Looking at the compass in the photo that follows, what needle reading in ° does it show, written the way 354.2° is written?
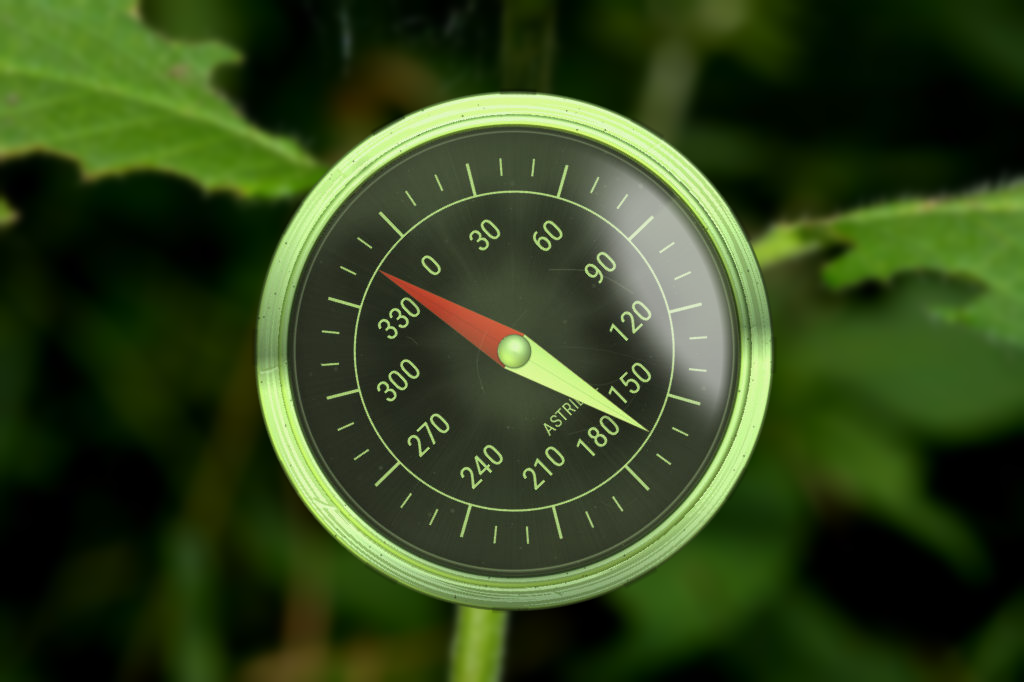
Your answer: 345°
